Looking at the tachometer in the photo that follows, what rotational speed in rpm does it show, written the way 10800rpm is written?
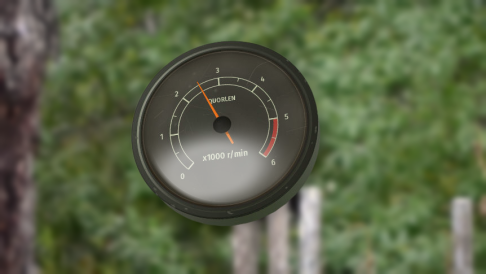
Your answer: 2500rpm
